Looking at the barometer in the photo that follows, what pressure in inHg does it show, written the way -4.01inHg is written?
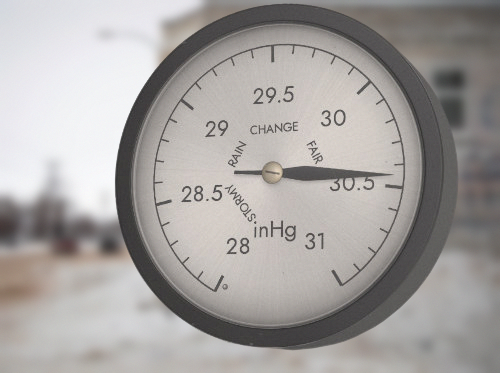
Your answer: 30.45inHg
